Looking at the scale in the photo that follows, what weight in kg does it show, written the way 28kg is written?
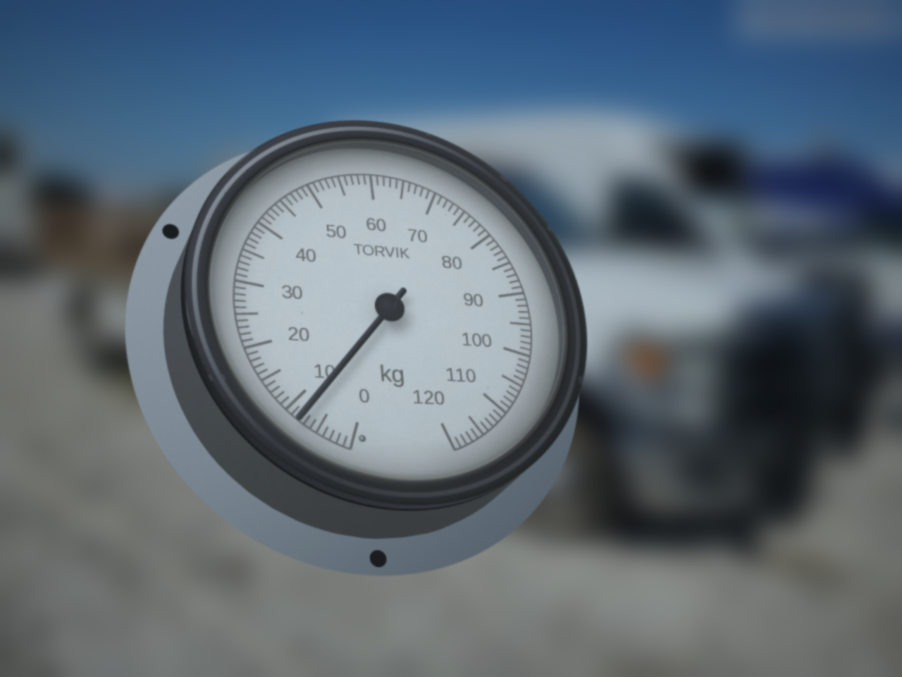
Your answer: 8kg
